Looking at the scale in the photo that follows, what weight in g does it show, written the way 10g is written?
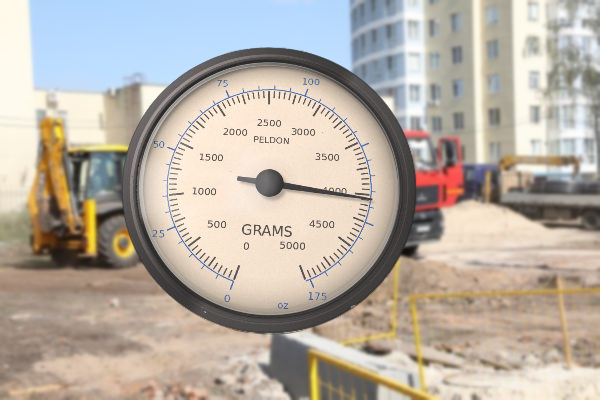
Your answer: 4050g
